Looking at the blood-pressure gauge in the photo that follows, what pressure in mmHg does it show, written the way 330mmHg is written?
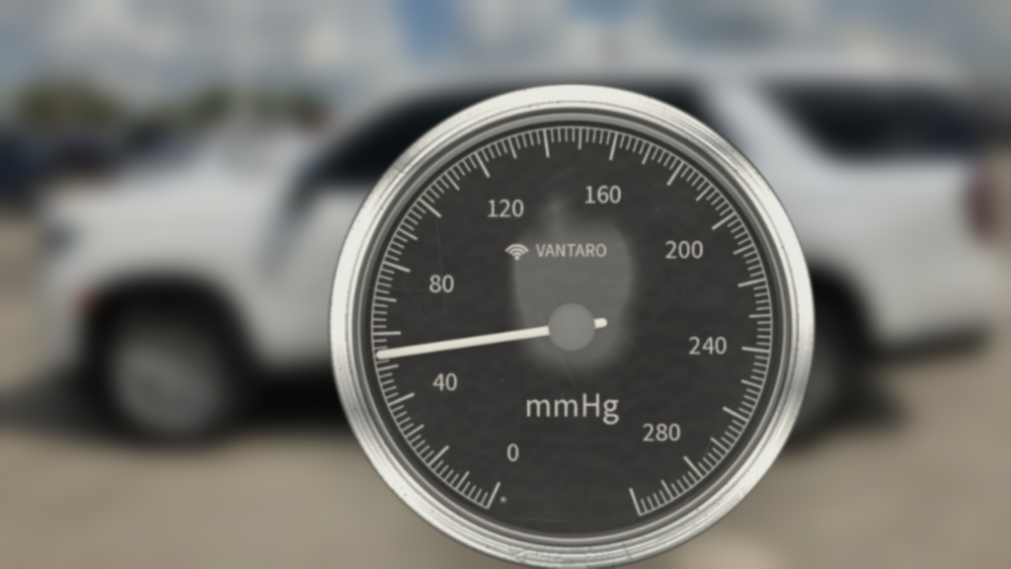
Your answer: 54mmHg
